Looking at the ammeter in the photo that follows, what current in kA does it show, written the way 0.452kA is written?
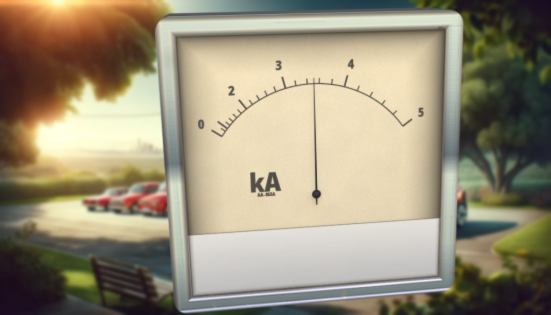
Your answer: 3.5kA
